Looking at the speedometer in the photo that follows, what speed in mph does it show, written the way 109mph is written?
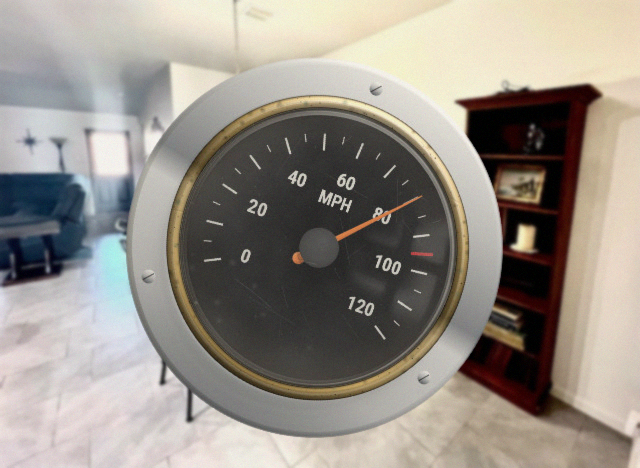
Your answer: 80mph
